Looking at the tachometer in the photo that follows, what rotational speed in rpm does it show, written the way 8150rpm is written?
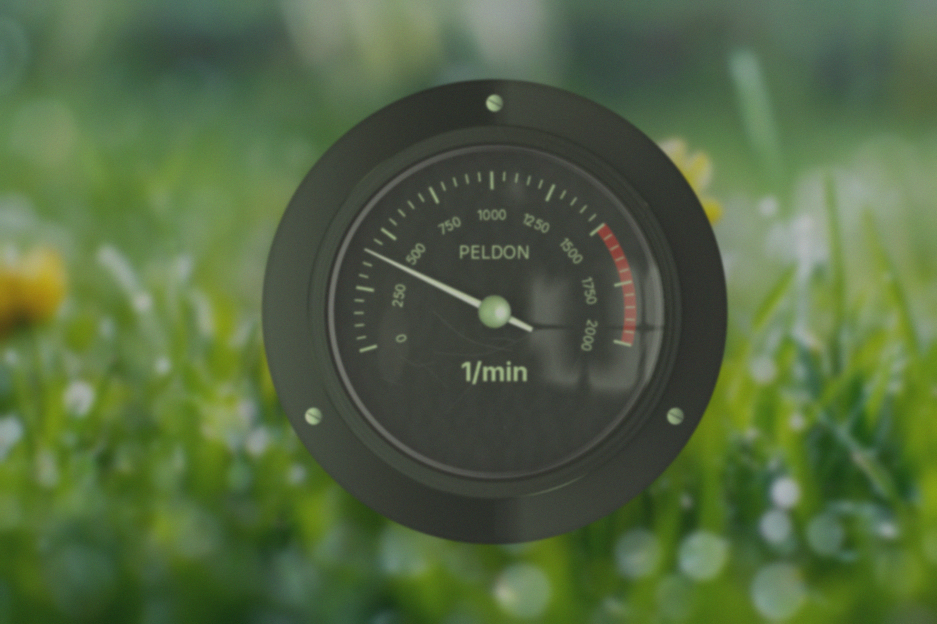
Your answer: 400rpm
